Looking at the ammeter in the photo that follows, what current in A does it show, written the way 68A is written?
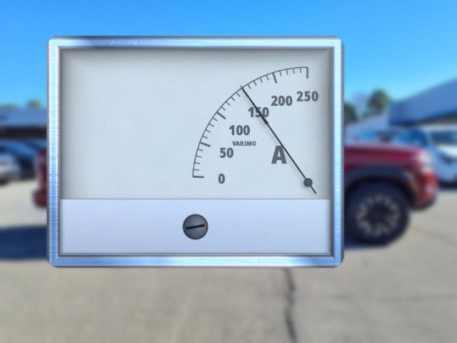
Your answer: 150A
